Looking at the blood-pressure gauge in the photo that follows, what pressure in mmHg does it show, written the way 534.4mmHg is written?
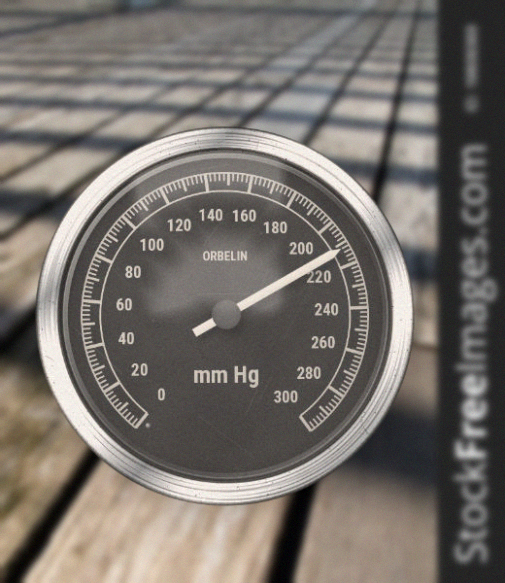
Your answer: 212mmHg
